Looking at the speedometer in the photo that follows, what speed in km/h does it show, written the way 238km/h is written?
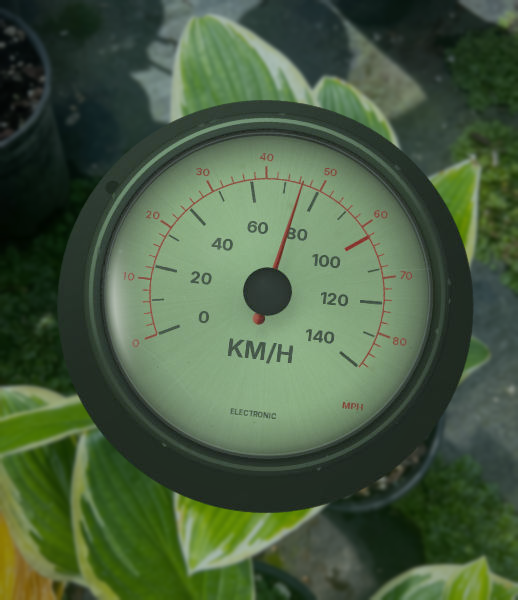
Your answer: 75km/h
